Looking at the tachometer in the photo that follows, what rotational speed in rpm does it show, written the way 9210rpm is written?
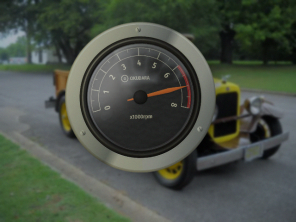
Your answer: 7000rpm
